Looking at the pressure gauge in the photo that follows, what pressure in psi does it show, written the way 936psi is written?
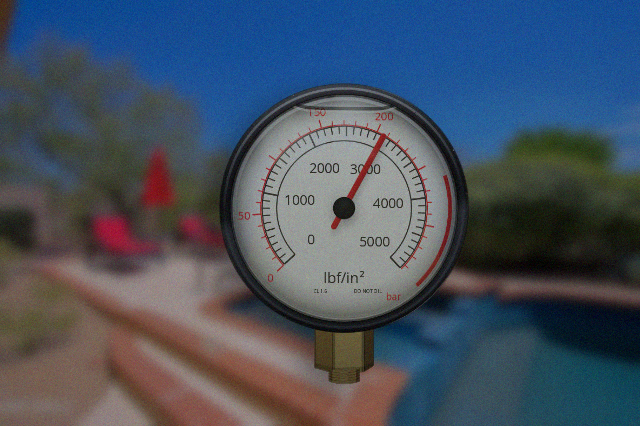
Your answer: 3000psi
